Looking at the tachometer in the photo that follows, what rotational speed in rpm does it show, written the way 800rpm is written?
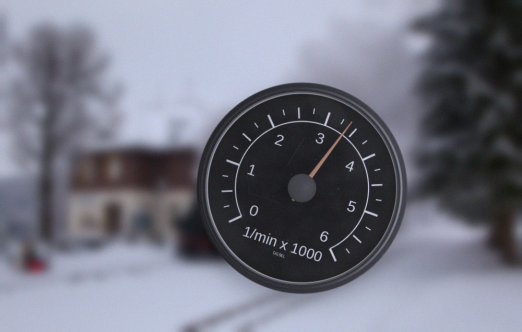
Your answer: 3375rpm
